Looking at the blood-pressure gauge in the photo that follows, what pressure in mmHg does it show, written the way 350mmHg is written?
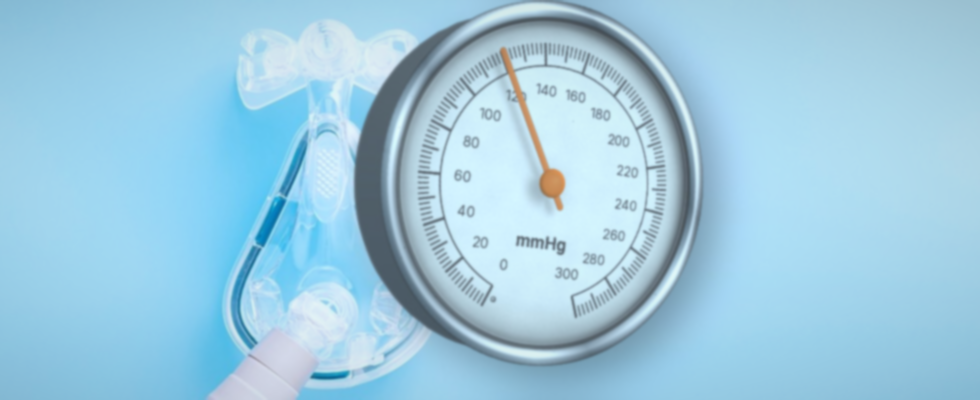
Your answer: 120mmHg
